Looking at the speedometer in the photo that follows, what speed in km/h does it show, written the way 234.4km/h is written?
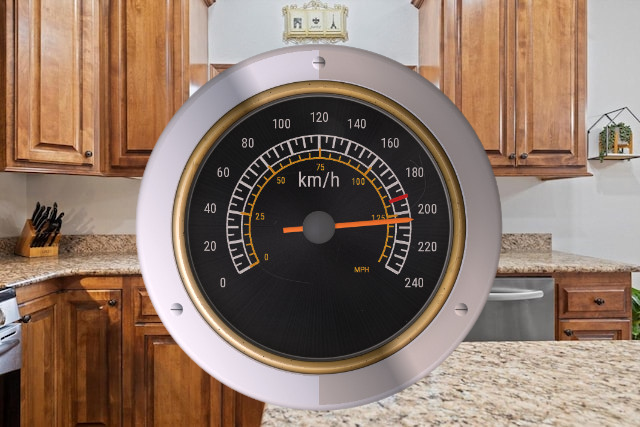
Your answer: 205km/h
